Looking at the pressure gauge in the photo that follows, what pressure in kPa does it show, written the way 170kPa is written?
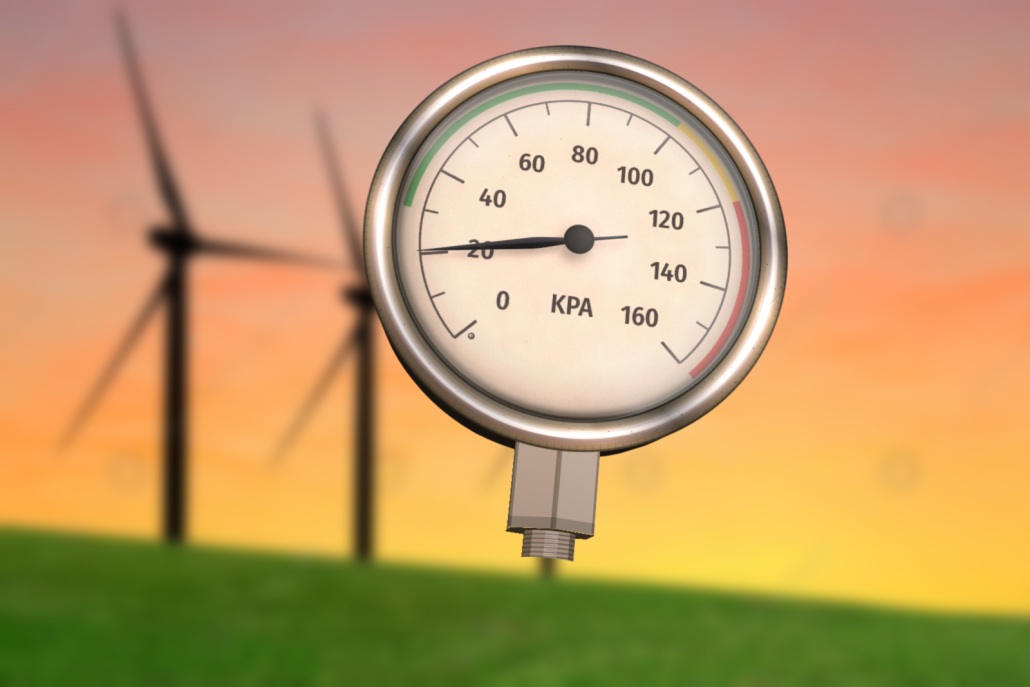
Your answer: 20kPa
